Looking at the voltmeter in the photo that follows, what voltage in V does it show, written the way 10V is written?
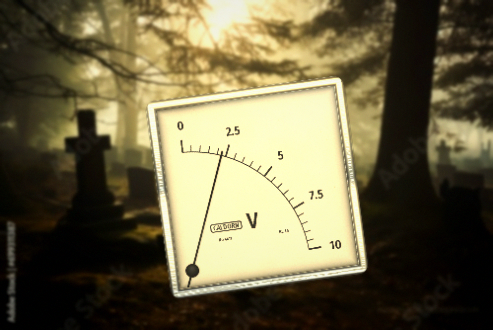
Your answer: 2.25V
